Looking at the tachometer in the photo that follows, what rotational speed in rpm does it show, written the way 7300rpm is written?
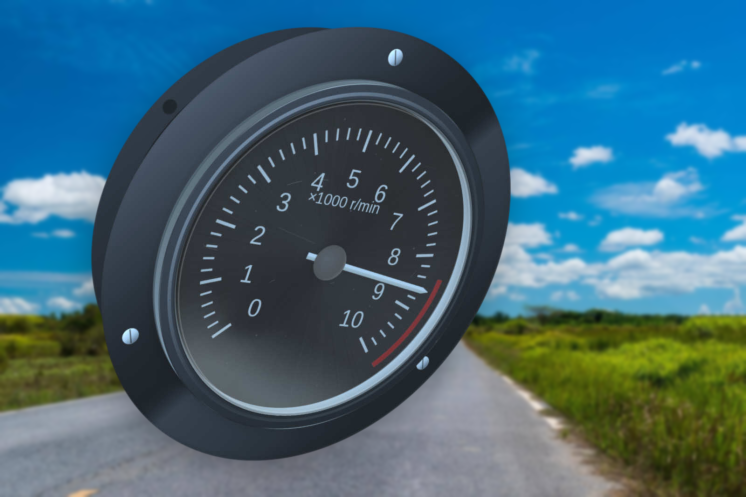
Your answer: 8600rpm
